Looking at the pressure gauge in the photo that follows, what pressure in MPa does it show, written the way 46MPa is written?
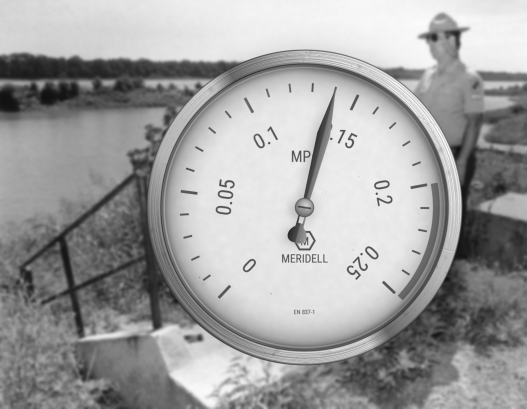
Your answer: 0.14MPa
